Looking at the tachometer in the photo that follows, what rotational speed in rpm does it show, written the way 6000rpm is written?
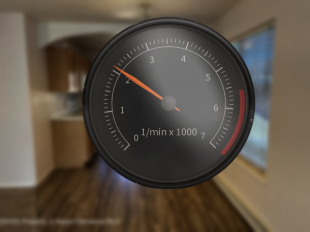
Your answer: 2100rpm
